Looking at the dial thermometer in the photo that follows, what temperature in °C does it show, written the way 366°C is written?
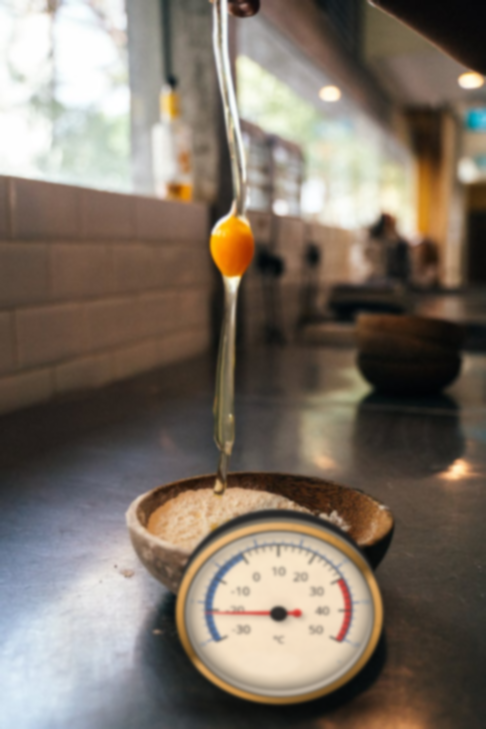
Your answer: -20°C
